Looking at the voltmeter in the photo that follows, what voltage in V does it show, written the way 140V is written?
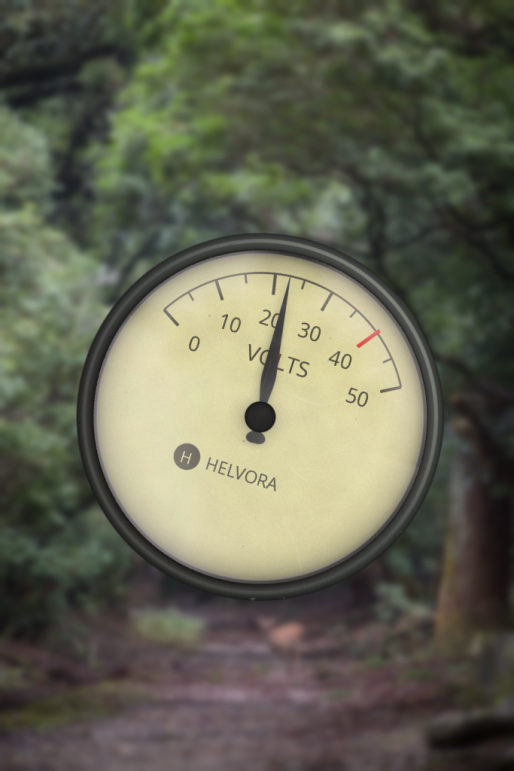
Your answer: 22.5V
